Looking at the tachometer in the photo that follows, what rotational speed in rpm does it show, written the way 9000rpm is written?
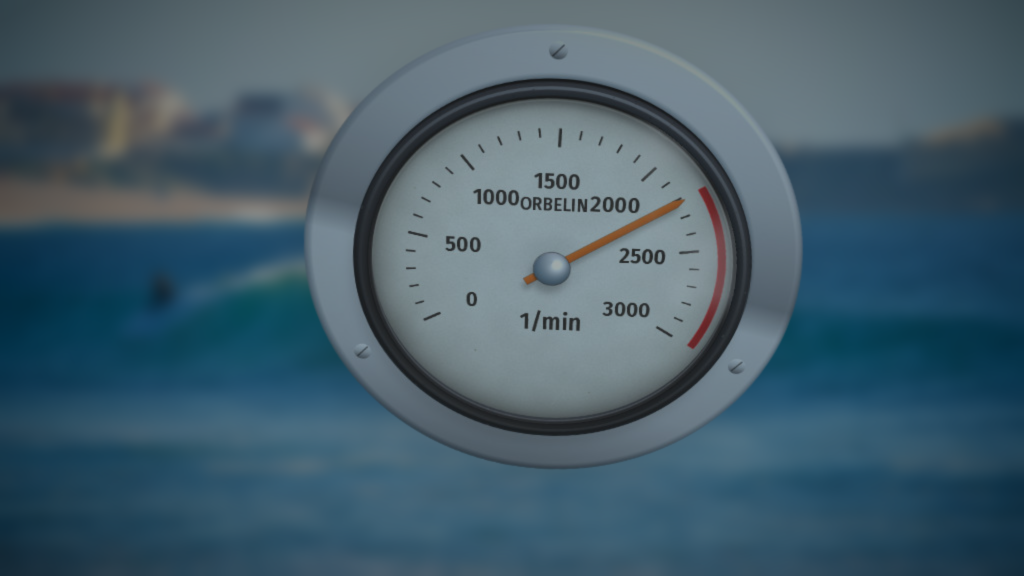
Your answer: 2200rpm
